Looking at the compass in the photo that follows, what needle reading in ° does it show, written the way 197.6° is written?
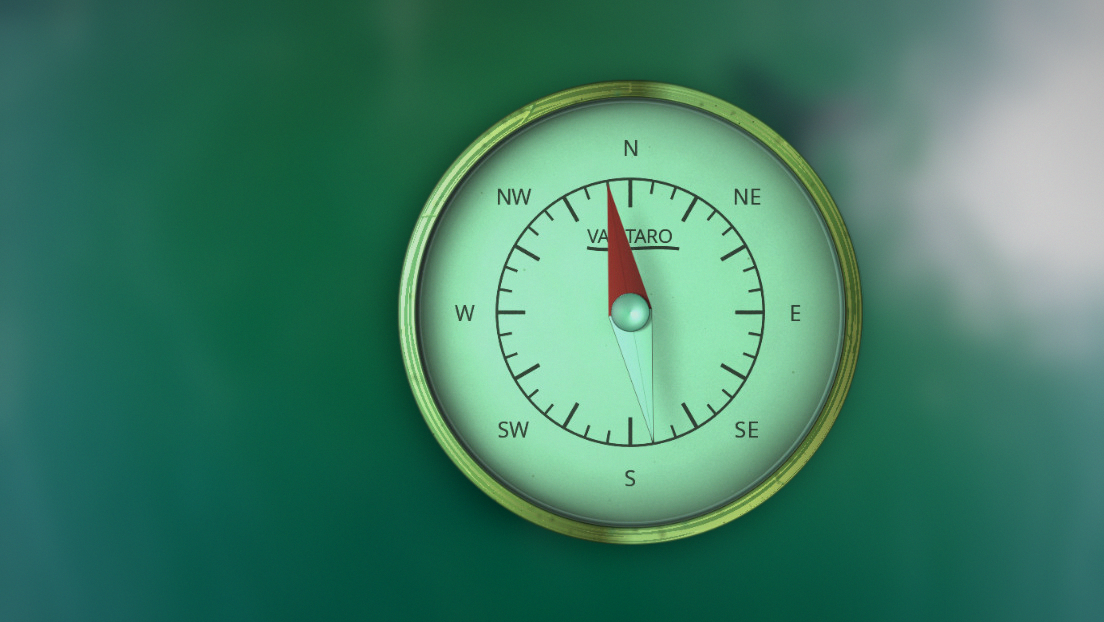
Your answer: 350°
